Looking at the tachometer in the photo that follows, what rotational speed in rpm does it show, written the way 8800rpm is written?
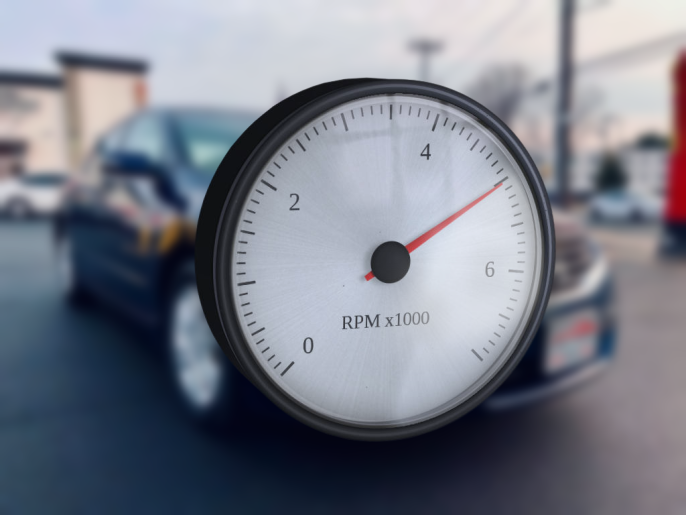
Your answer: 5000rpm
